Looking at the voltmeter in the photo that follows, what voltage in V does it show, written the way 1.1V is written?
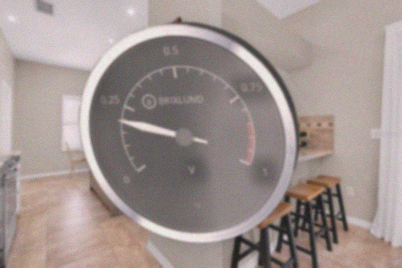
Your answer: 0.2V
